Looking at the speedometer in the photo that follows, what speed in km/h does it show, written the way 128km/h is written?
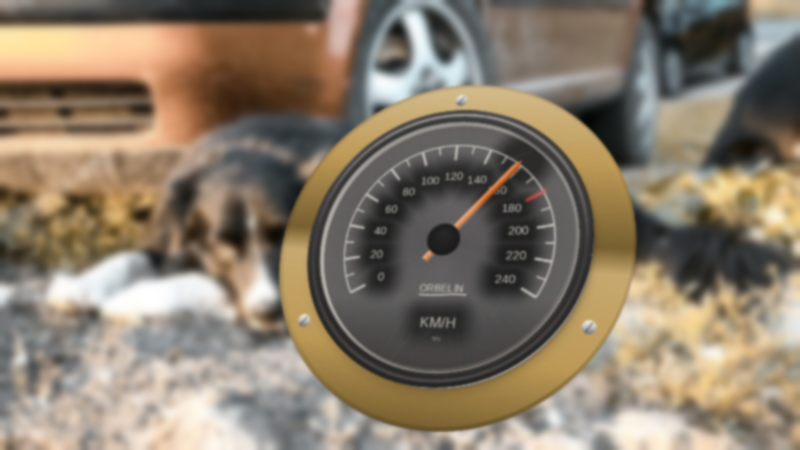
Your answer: 160km/h
